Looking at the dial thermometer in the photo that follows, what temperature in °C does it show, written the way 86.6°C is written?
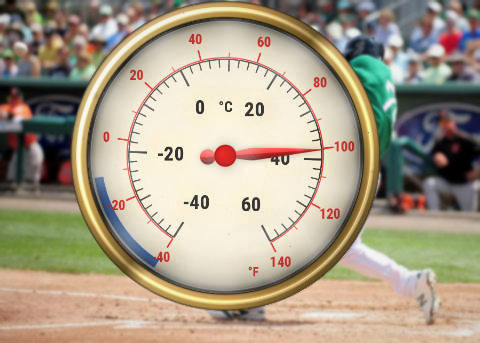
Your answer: 38°C
